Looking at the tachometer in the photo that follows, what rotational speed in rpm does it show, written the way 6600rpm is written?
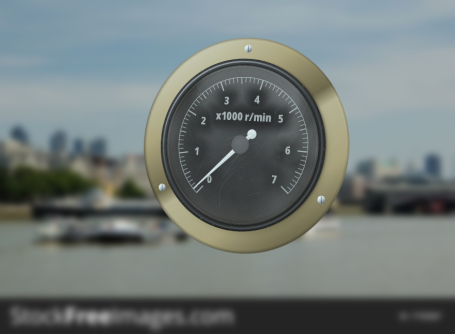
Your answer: 100rpm
